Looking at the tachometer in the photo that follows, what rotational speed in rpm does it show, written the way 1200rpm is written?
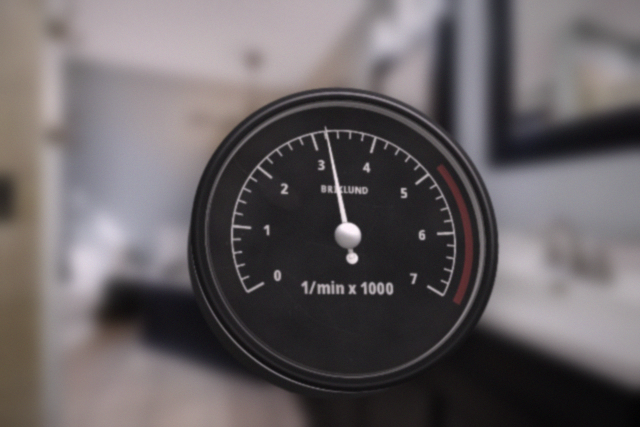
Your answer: 3200rpm
